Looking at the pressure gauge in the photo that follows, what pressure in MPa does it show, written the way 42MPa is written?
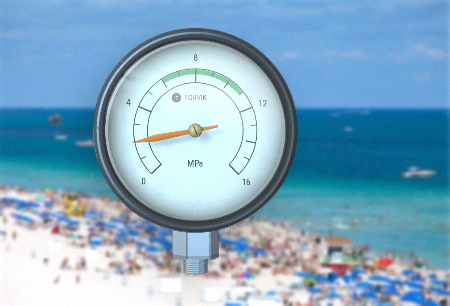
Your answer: 2MPa
